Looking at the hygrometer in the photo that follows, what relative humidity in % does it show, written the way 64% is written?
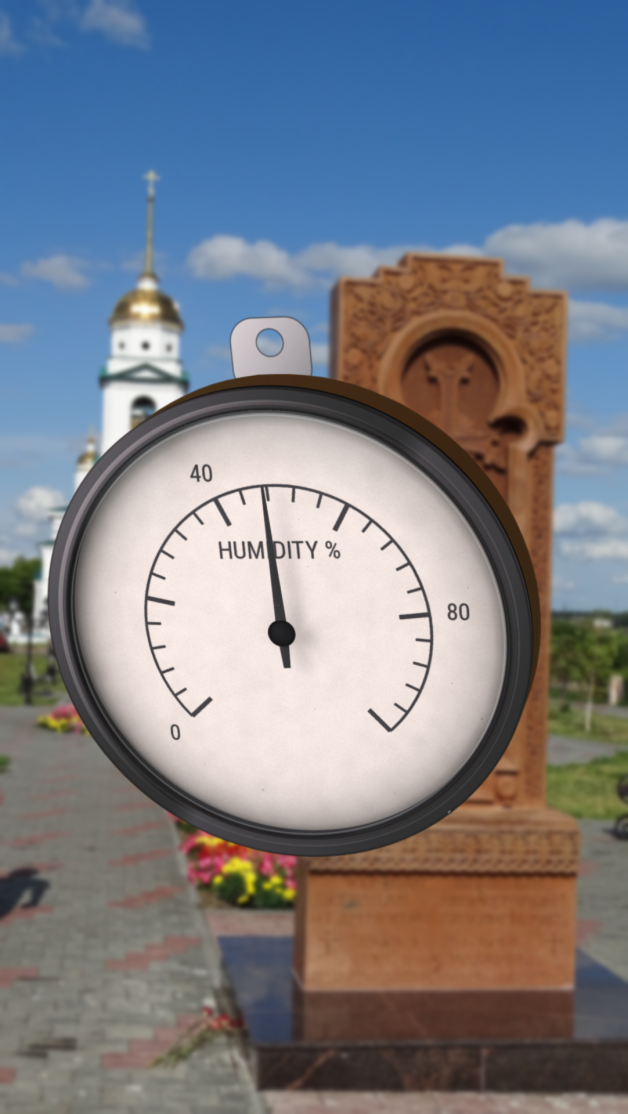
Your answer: 48%
